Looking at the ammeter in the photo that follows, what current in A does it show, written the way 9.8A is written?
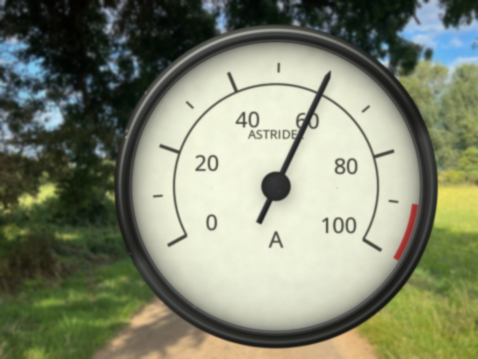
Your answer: 60A
